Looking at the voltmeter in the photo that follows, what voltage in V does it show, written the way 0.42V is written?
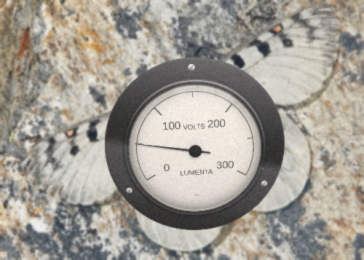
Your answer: 50V
